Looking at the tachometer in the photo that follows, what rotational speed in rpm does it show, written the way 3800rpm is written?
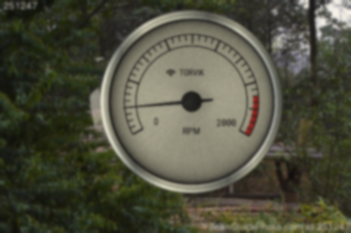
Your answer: 200rpm
